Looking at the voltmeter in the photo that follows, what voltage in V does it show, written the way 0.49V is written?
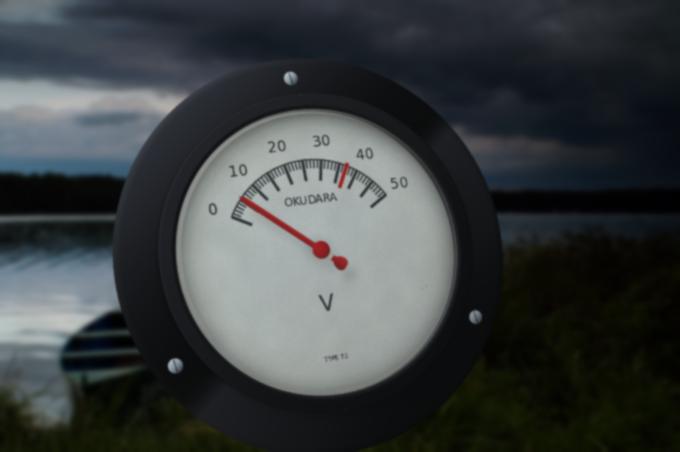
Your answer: 5V
